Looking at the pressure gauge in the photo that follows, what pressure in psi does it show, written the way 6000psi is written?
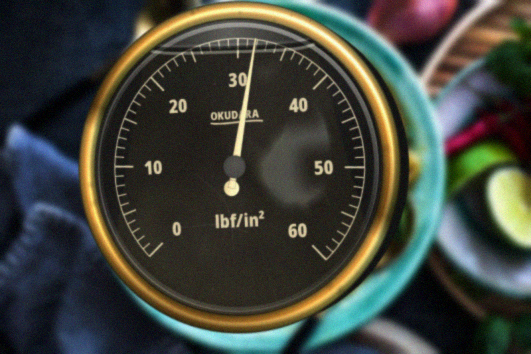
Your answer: 32psi
